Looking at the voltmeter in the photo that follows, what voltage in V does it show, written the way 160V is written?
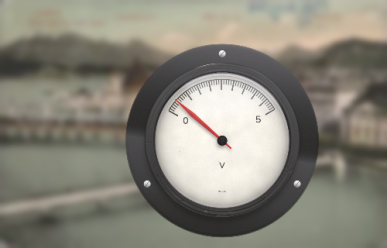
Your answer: 0.5V
